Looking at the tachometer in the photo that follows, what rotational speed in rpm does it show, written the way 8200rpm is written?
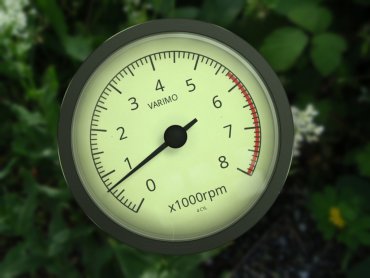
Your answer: 700rpm
